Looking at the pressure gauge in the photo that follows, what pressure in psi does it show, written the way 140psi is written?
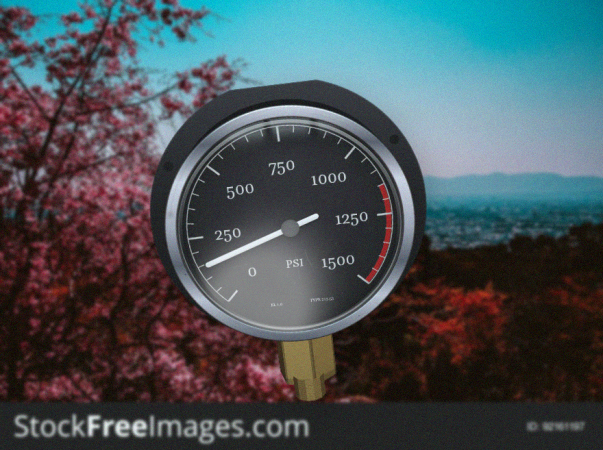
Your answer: 150psi
